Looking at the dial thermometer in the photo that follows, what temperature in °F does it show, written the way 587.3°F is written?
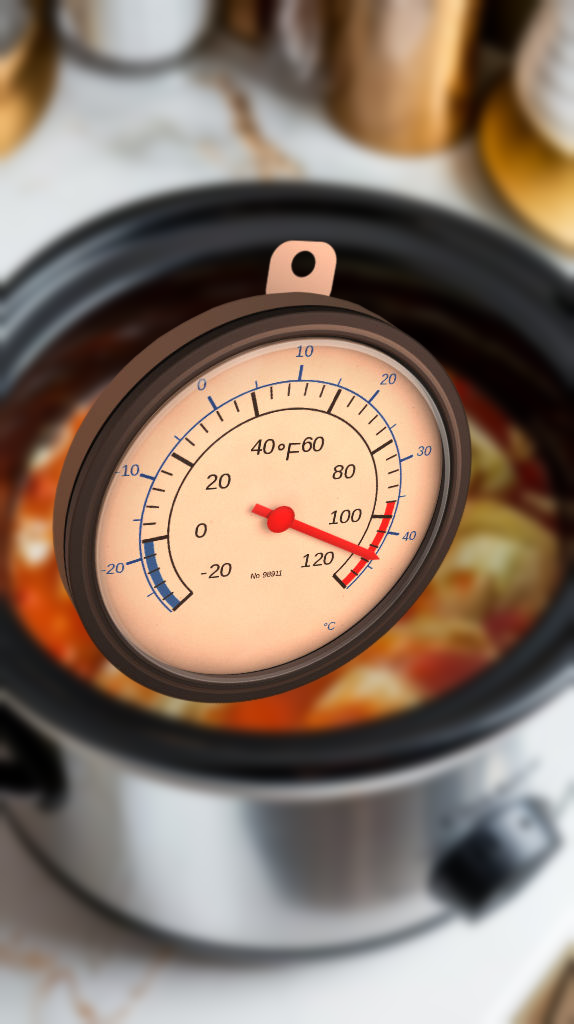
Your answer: 110°F
